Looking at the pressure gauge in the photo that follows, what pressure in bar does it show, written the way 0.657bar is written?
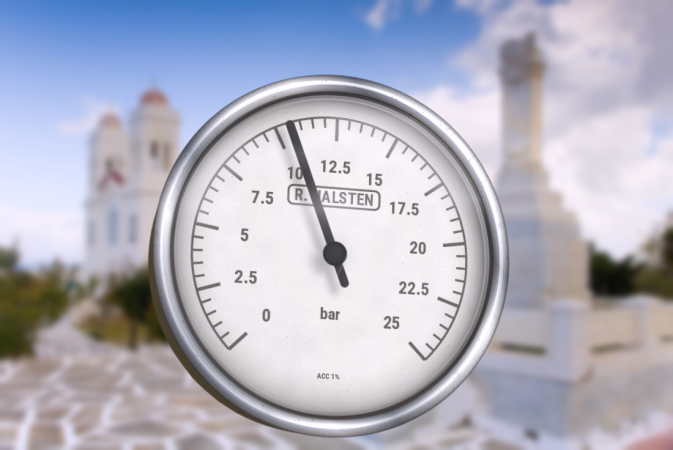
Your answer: 10.5bar
